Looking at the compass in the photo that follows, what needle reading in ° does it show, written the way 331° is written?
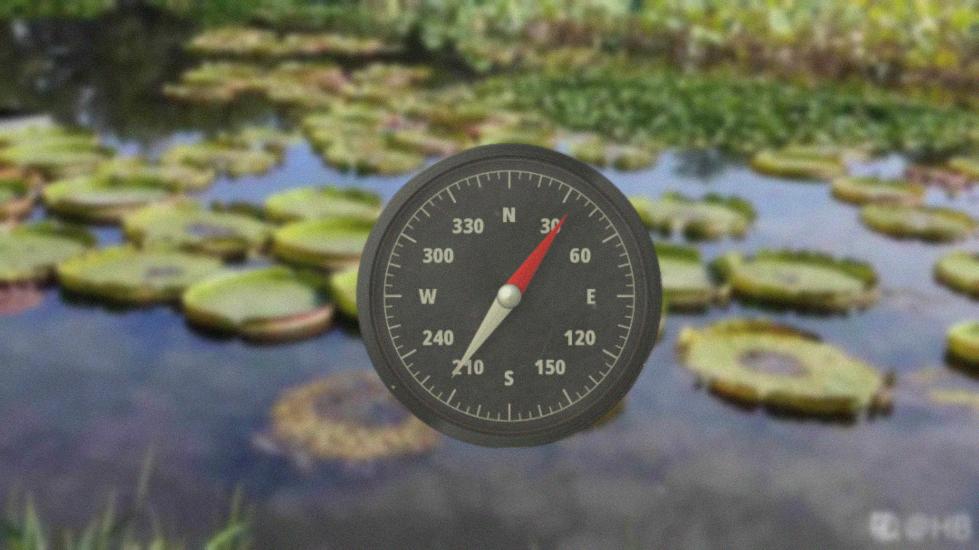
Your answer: 35°
